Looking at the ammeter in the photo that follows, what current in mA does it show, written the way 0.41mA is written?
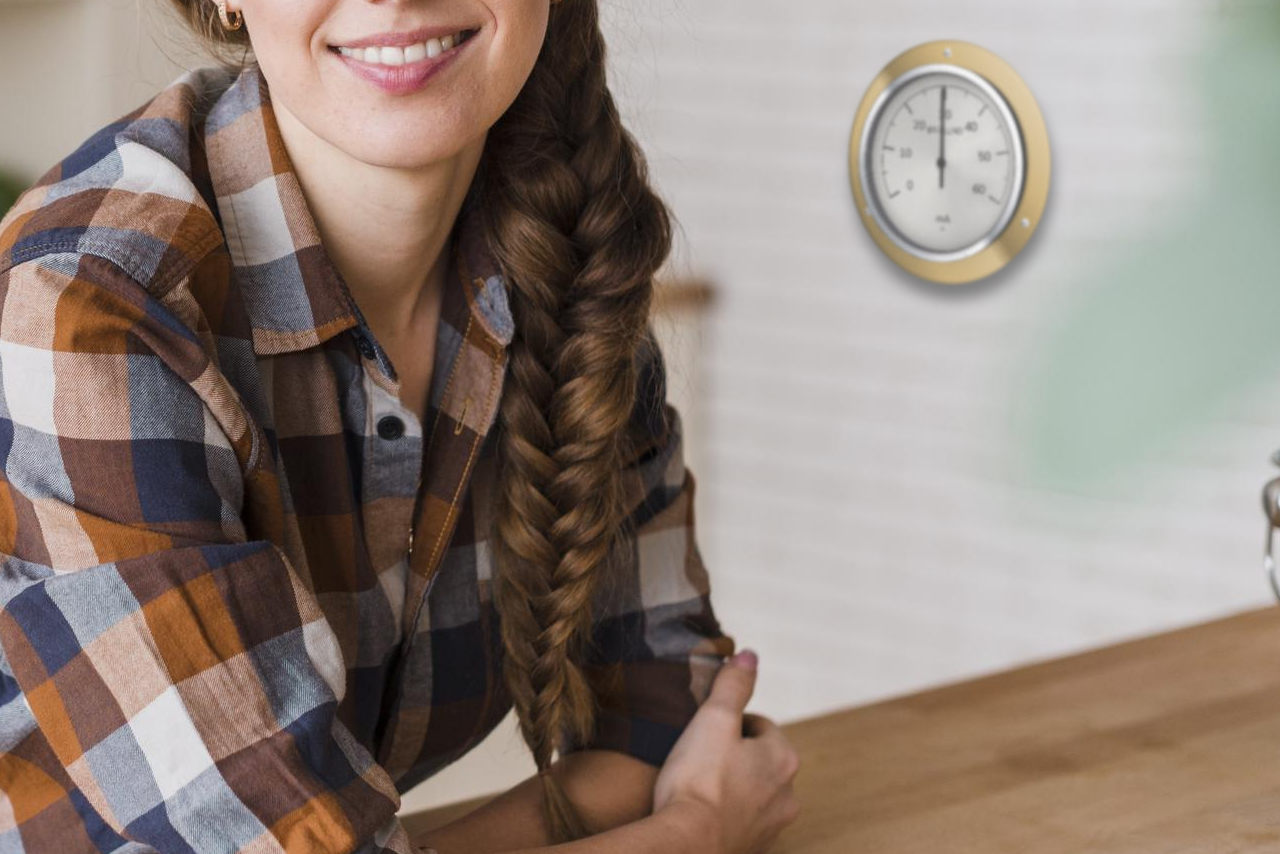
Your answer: 30mA
